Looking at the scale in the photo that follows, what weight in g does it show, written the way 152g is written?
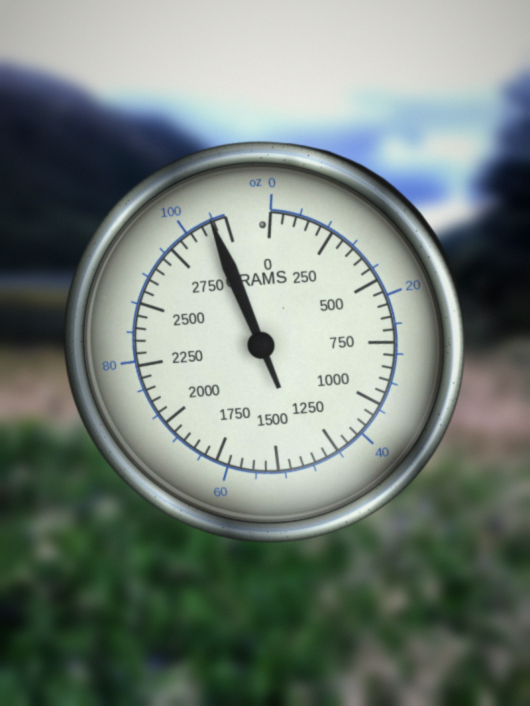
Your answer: 2950g
